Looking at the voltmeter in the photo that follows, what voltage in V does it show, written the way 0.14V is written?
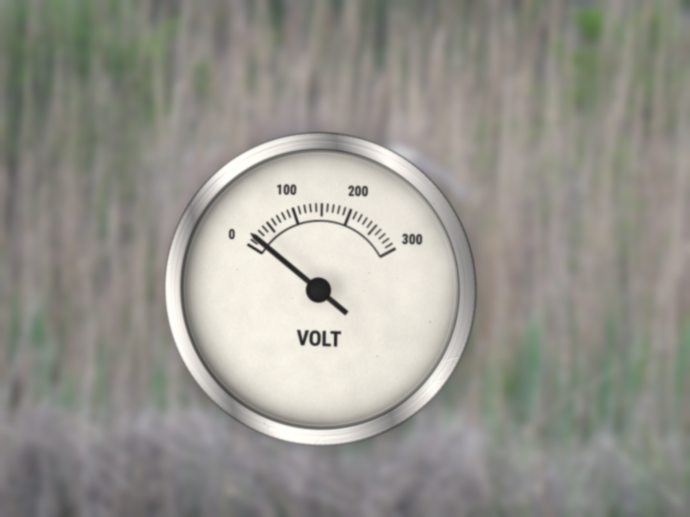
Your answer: 20V
